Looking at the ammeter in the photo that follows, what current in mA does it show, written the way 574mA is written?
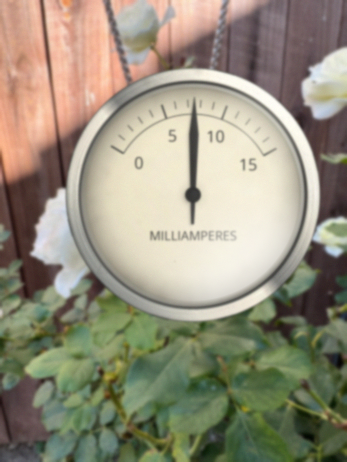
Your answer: 7.5mA
